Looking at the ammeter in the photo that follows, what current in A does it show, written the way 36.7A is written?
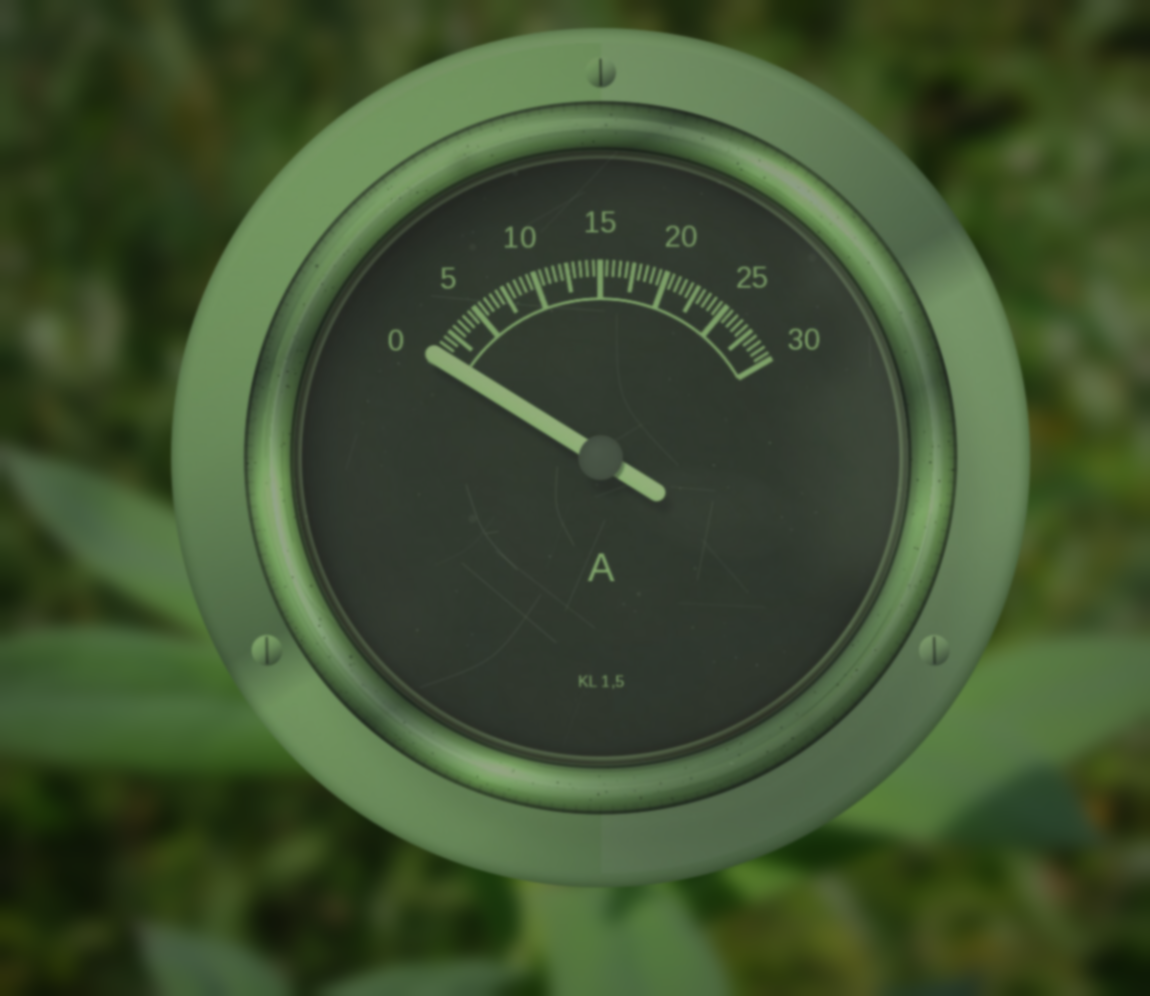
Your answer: 0.5A
